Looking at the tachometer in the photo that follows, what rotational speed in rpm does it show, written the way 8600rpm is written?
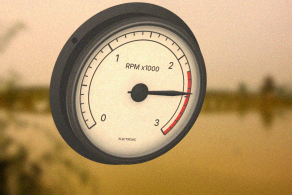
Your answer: 2450rpm
